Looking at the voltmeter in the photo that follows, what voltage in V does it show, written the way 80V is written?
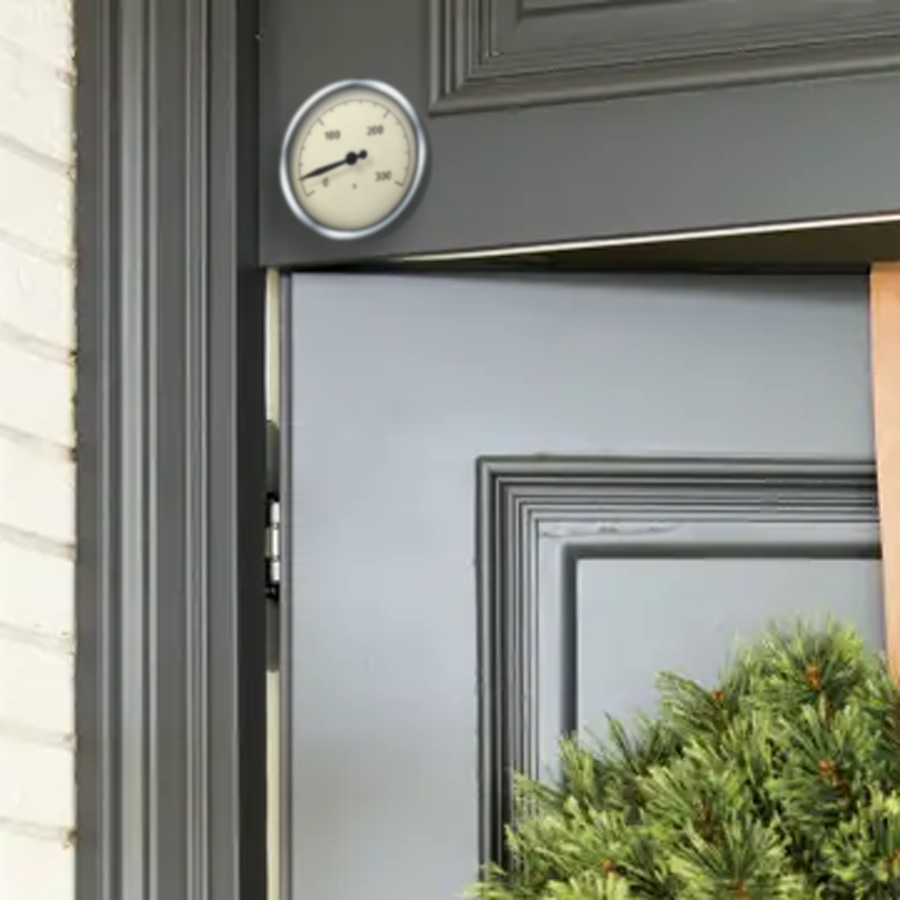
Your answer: 20V
